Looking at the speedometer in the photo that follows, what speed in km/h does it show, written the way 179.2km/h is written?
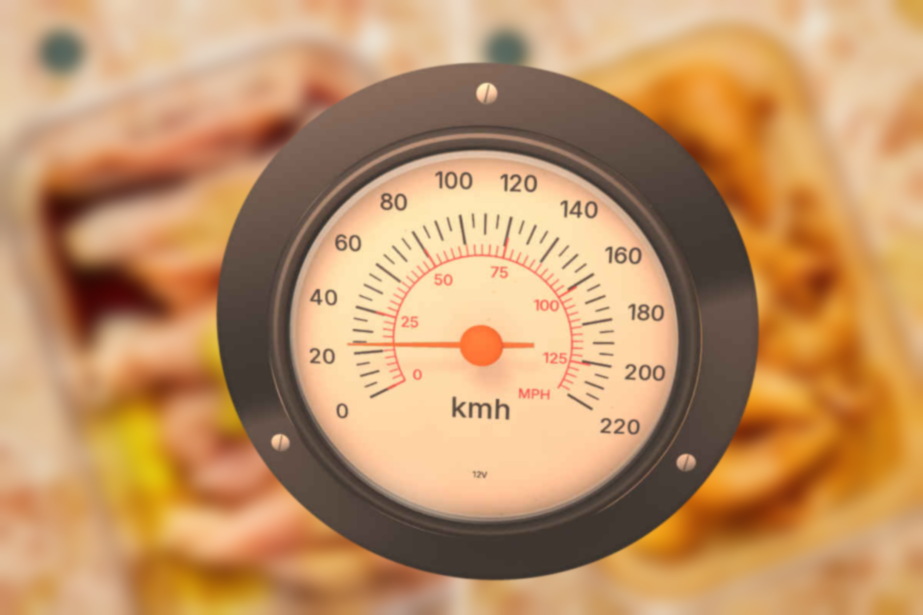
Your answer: 25km/h
